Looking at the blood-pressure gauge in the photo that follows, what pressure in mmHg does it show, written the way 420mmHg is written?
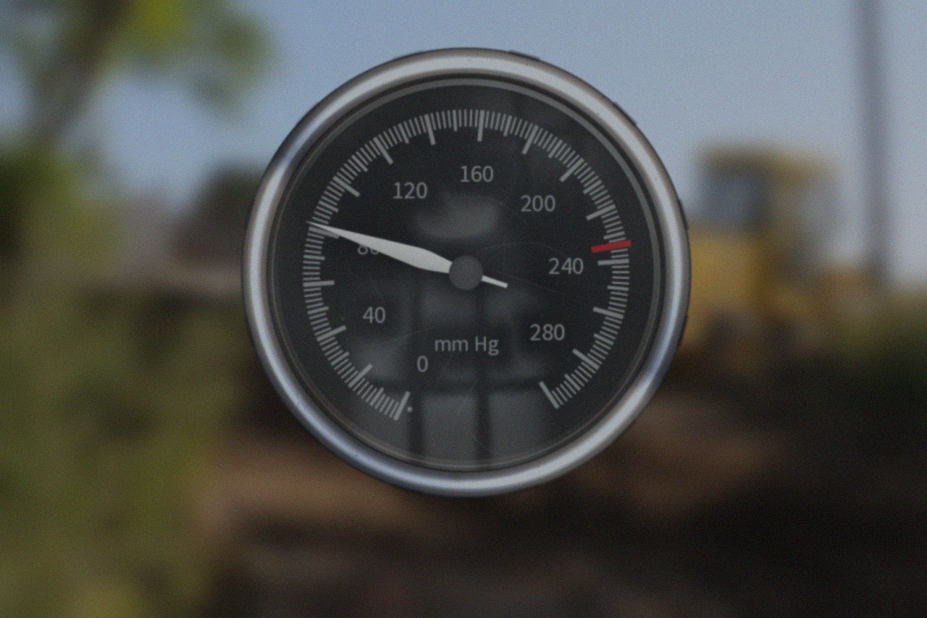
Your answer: 82mmHg
